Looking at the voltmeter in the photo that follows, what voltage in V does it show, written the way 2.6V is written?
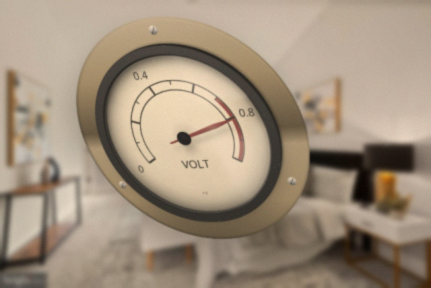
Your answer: 0.8V
